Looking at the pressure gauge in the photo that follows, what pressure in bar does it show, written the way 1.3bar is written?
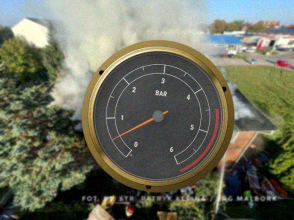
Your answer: 0.5bar
